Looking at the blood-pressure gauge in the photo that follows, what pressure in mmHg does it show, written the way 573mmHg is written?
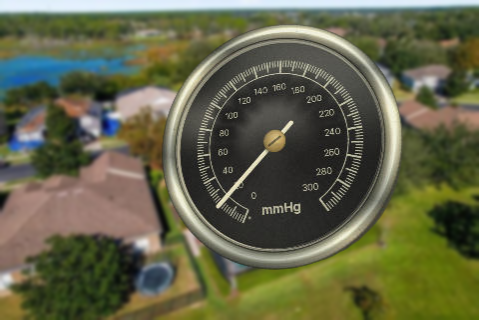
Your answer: 20mmHg
